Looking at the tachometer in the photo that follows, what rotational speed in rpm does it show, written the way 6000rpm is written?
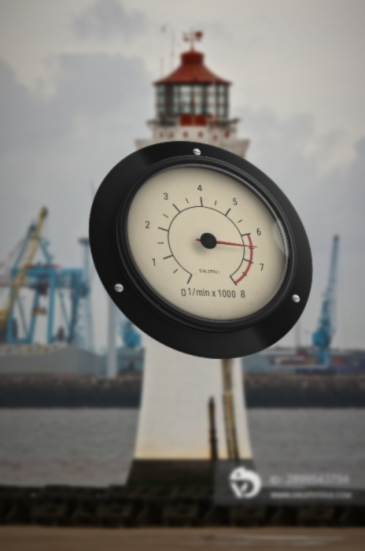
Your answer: 6500rpm
